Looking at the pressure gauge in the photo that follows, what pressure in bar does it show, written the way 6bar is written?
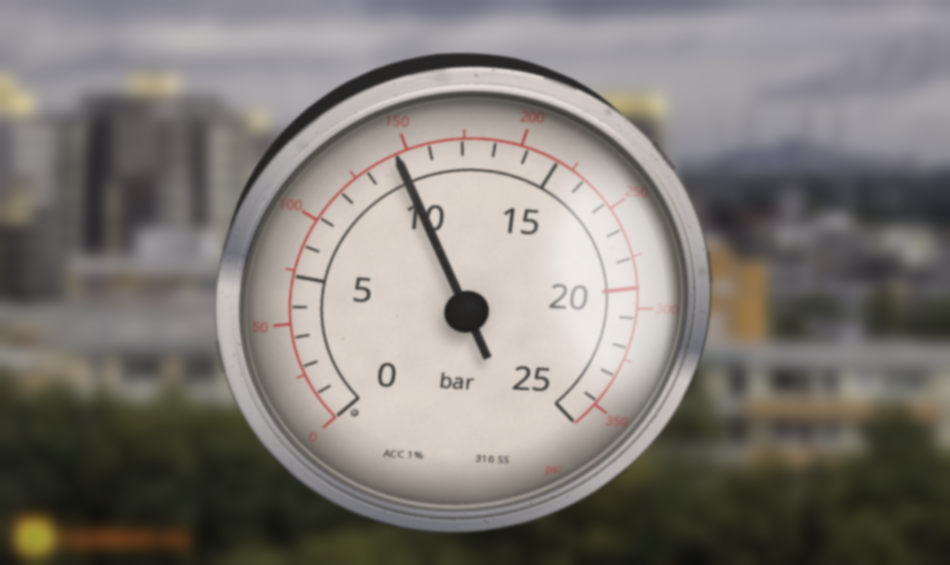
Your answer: 10bar
